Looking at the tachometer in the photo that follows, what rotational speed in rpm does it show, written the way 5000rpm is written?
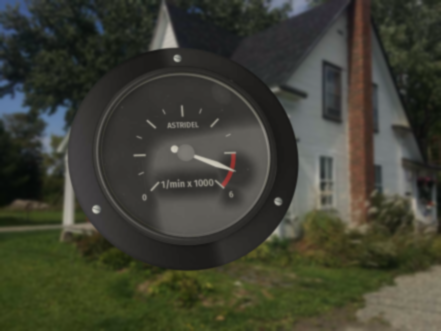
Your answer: 5500rpm
